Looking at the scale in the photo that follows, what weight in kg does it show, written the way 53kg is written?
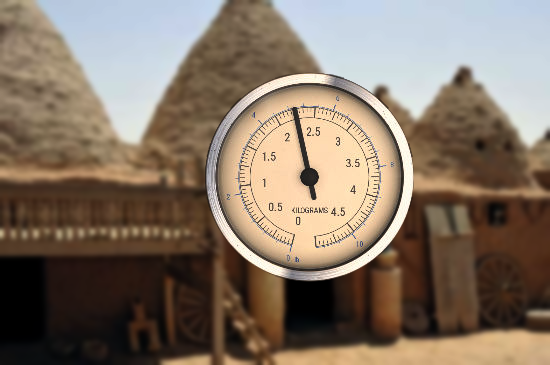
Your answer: 2.25kg
